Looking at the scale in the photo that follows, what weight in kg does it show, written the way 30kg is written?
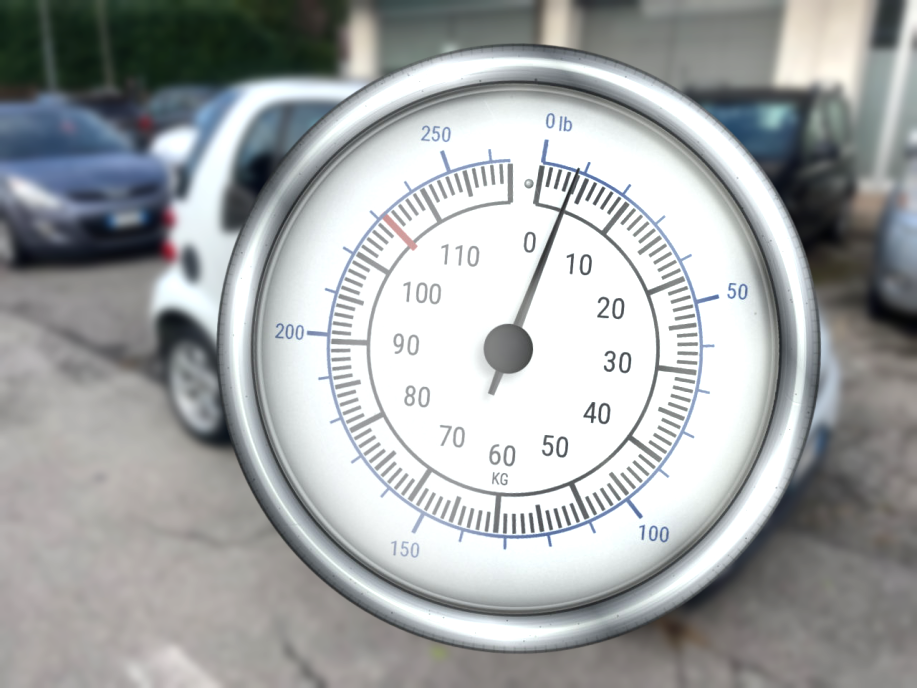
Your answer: 4kg
